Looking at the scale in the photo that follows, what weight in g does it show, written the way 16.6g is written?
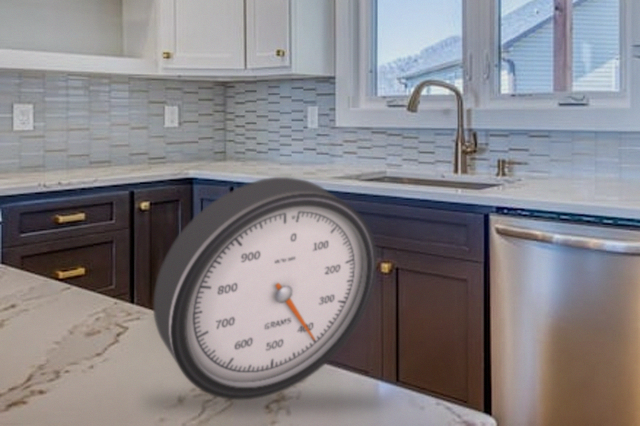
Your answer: 400g
